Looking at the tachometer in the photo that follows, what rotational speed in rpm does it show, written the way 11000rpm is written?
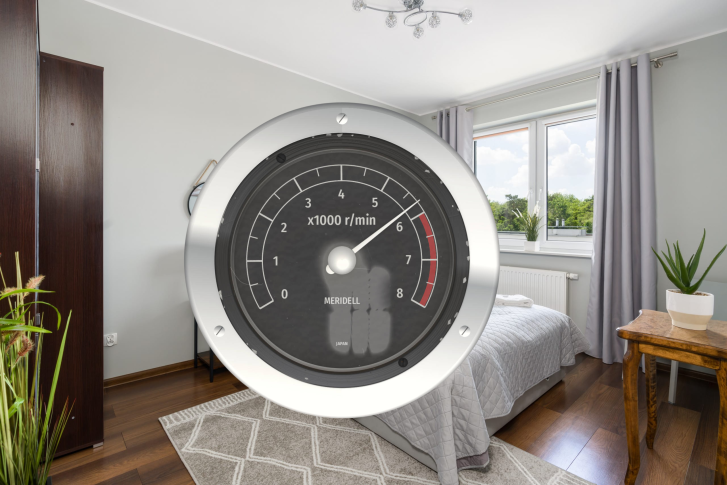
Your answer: 5750rpm
